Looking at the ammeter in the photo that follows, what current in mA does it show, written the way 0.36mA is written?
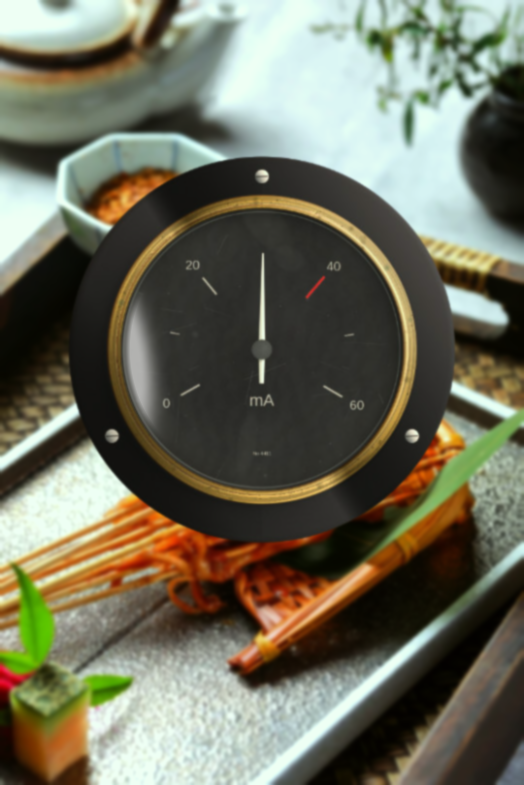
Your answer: 30mA
